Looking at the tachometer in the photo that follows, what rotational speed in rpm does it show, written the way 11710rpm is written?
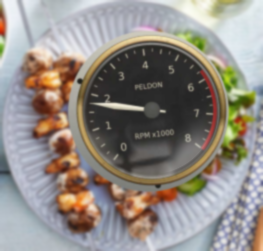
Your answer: 1750rpm
